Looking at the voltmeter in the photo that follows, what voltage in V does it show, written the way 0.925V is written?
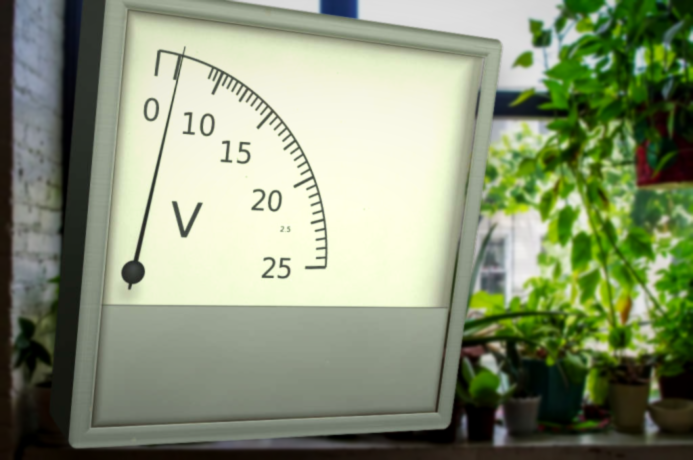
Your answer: 5V
